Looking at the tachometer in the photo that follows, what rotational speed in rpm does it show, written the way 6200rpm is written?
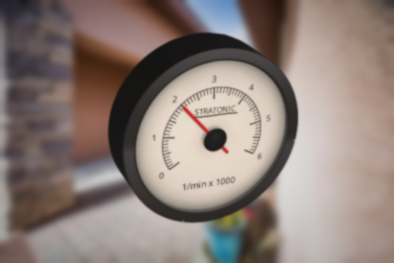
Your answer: 2000rpm
